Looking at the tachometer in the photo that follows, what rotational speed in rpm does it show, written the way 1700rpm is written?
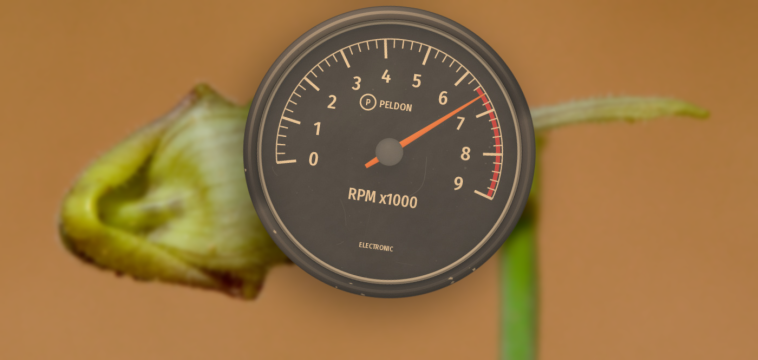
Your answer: 6600rpm
